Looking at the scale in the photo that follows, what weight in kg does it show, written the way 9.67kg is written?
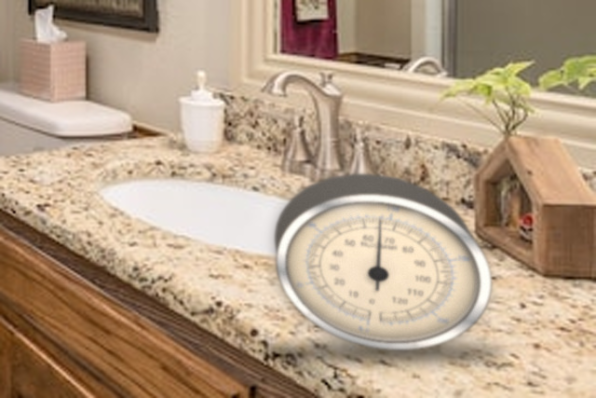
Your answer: 65kg
